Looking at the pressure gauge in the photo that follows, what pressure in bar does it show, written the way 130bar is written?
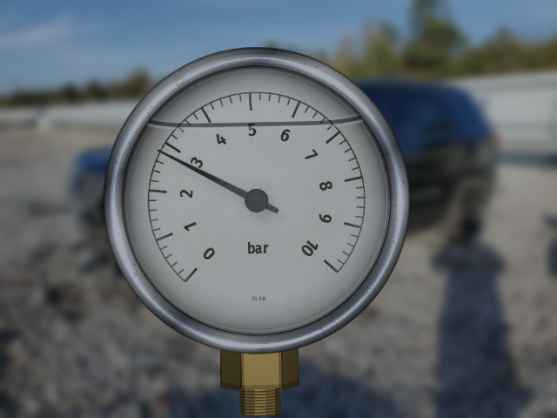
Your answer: 2.8bar
